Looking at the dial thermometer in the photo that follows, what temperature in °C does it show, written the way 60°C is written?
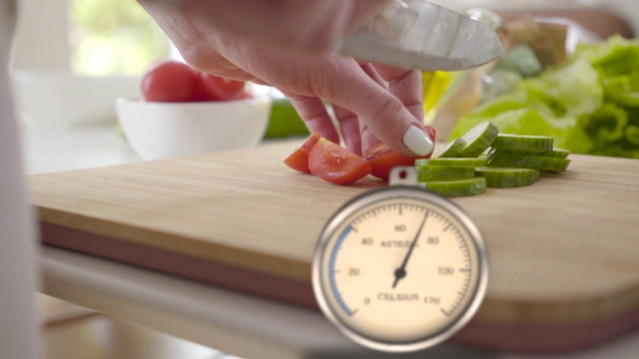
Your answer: 70°C
